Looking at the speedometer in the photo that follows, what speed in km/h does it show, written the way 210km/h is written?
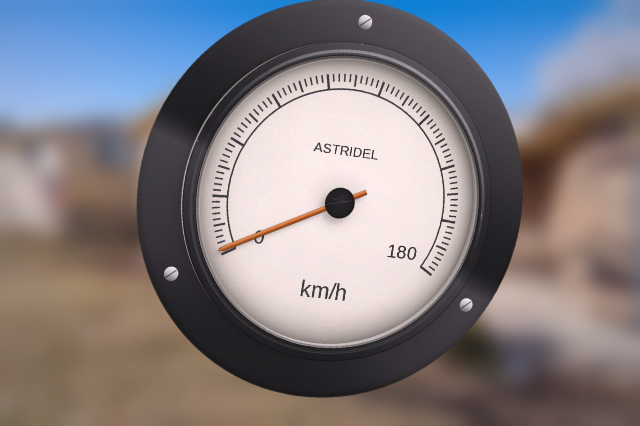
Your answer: 2km/h
